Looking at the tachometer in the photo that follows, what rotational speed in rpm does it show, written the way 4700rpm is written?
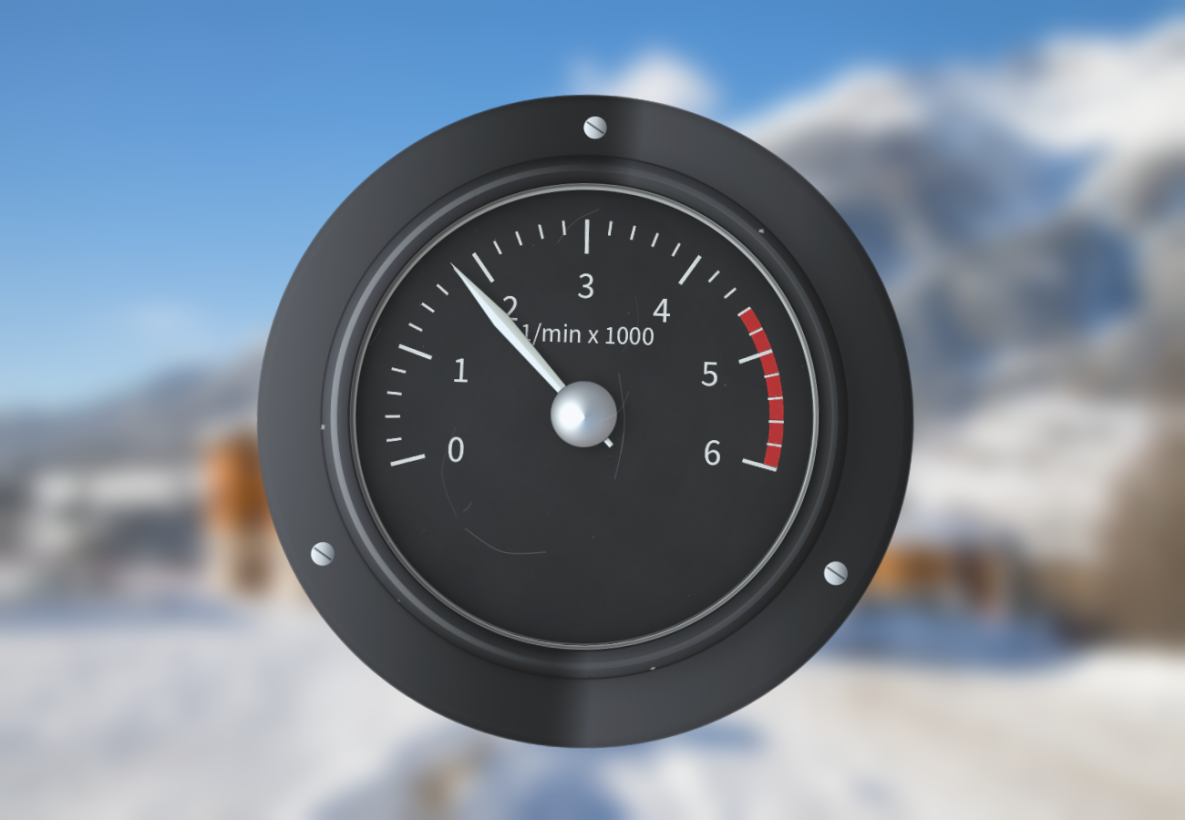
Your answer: 1800rpm
